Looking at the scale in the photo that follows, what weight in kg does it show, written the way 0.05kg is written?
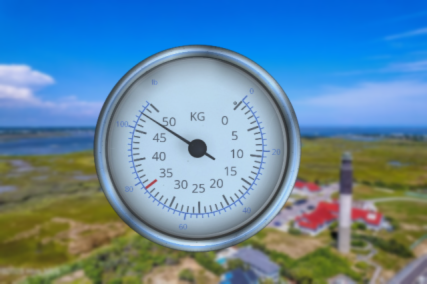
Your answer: 48kg
